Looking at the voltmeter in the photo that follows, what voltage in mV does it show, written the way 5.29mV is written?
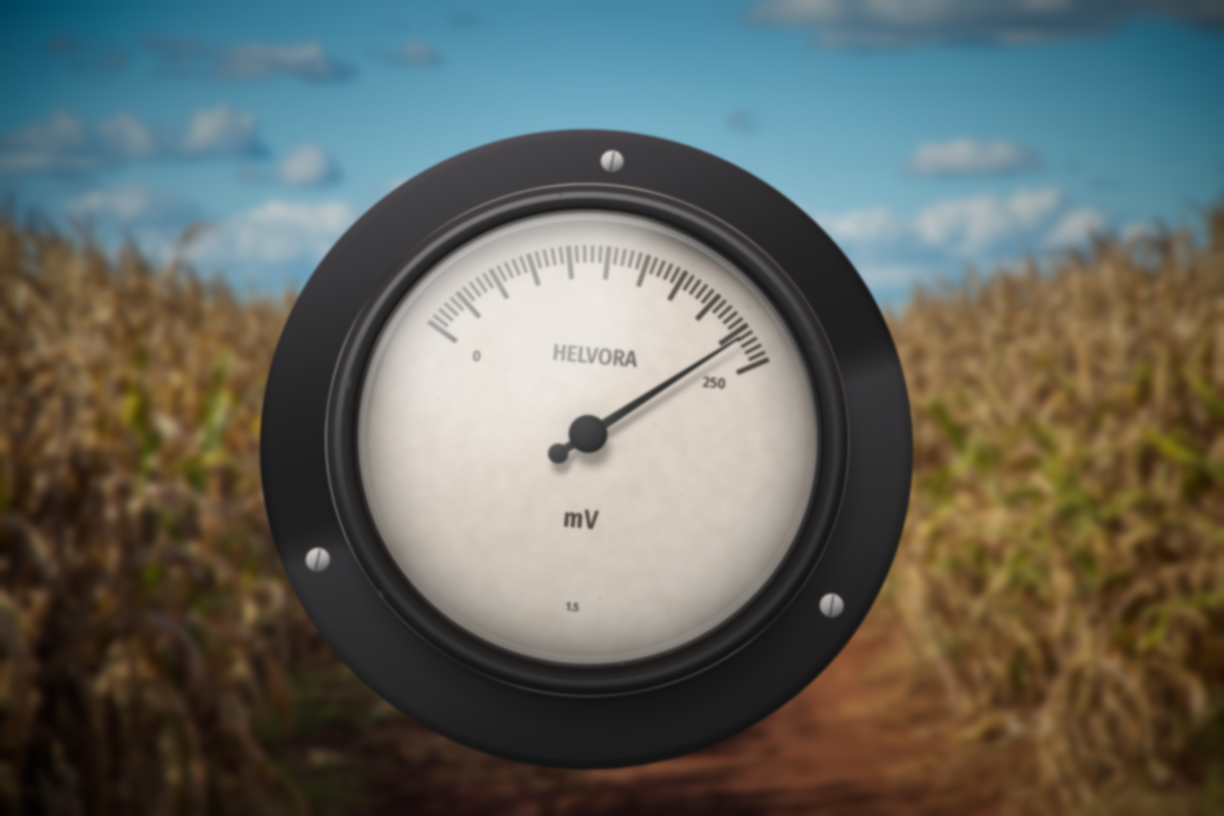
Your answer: 230mV
